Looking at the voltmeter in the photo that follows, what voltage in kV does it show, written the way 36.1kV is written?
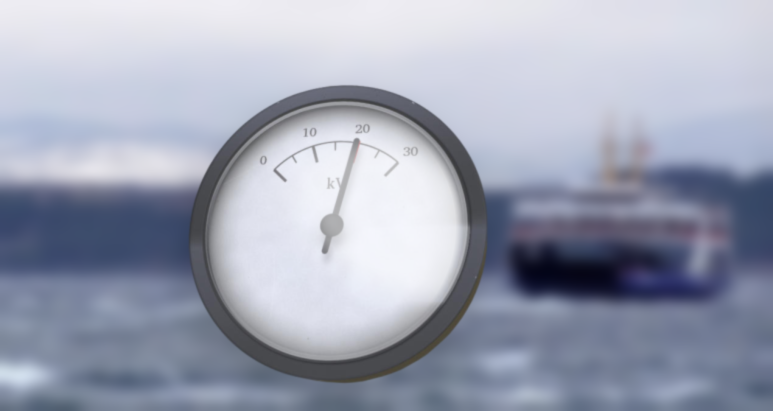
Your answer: 20kV
